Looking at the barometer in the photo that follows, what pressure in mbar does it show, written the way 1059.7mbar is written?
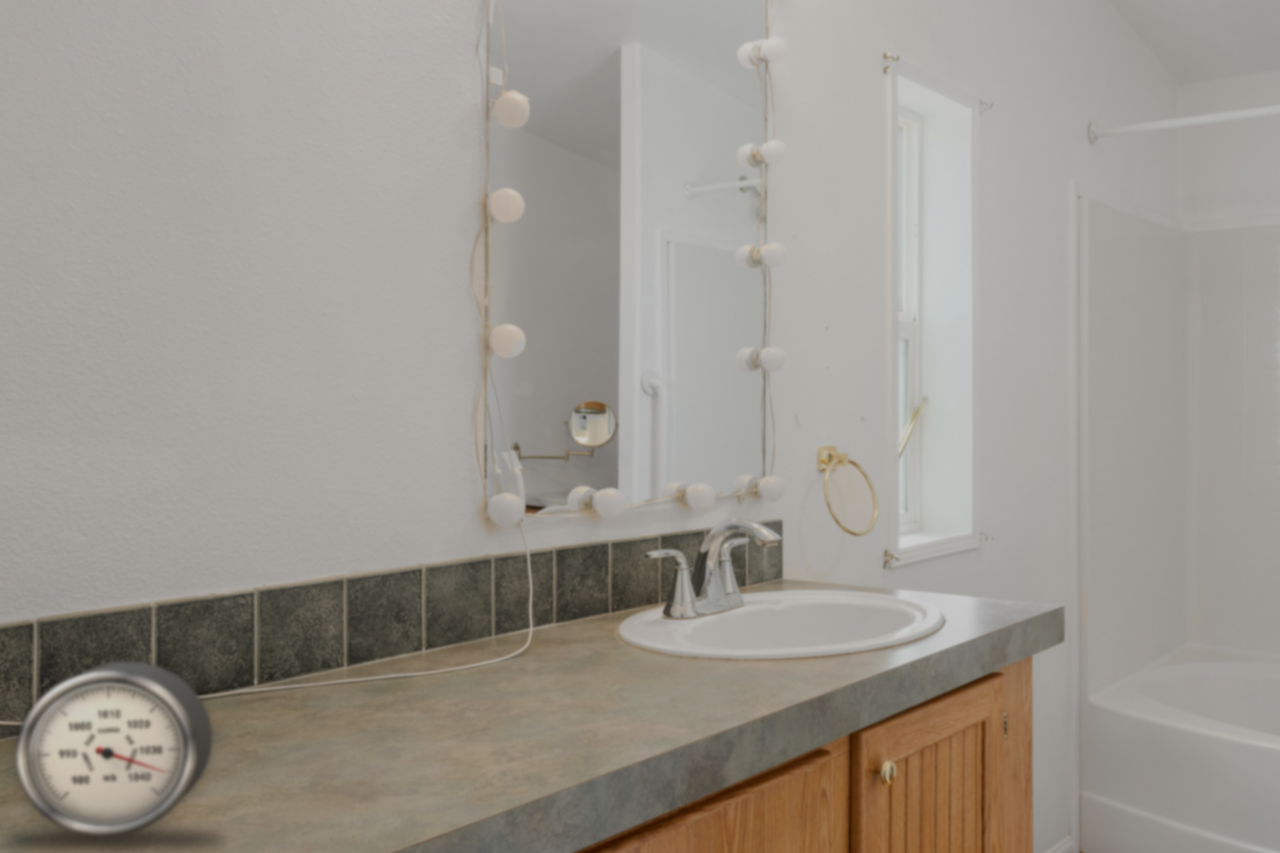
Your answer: 1035mbar
